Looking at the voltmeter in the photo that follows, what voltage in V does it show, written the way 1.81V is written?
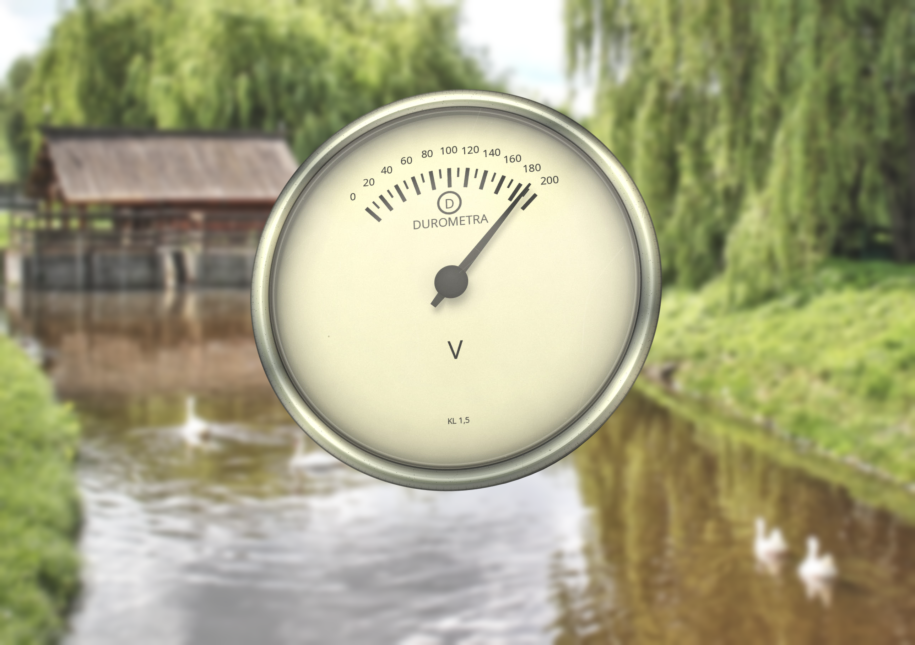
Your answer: 190V
